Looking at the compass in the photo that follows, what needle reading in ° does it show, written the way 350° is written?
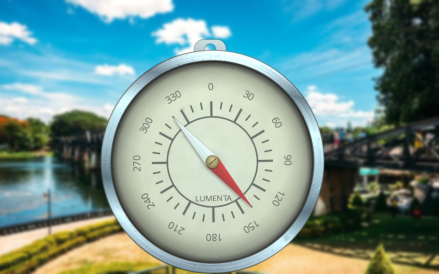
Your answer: 140°
